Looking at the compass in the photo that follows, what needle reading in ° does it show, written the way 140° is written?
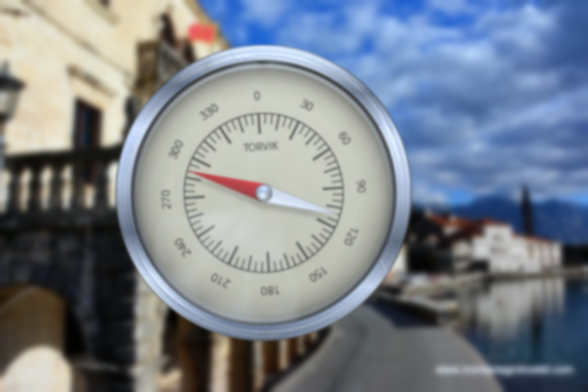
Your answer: 290°
